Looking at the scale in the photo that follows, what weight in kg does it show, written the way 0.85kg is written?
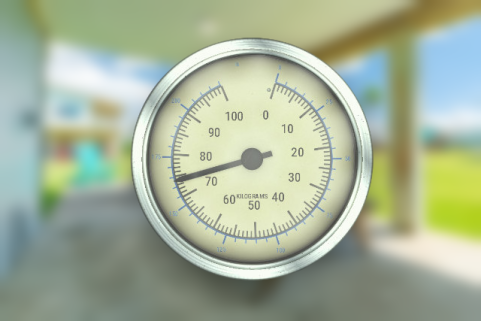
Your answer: 74kg
